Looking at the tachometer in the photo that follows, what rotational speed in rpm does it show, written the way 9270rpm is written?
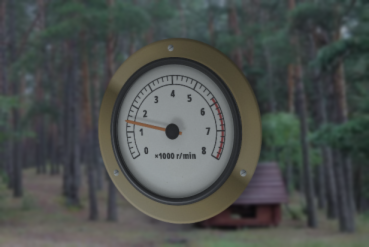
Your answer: 1400rpm
